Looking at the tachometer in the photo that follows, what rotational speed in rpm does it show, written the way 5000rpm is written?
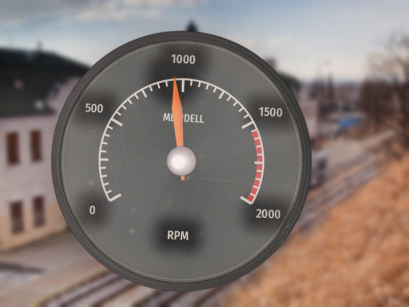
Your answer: 950rpm
